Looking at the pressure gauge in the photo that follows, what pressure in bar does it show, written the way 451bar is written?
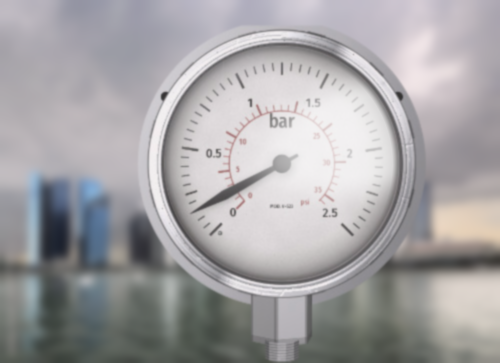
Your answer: 0.15bar
